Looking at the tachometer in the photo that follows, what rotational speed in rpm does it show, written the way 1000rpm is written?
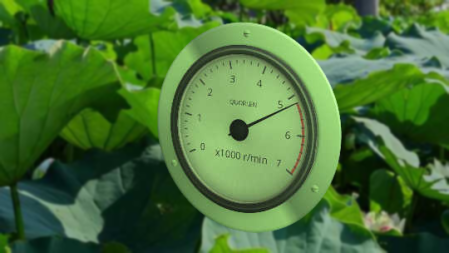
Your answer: 5200rpm
